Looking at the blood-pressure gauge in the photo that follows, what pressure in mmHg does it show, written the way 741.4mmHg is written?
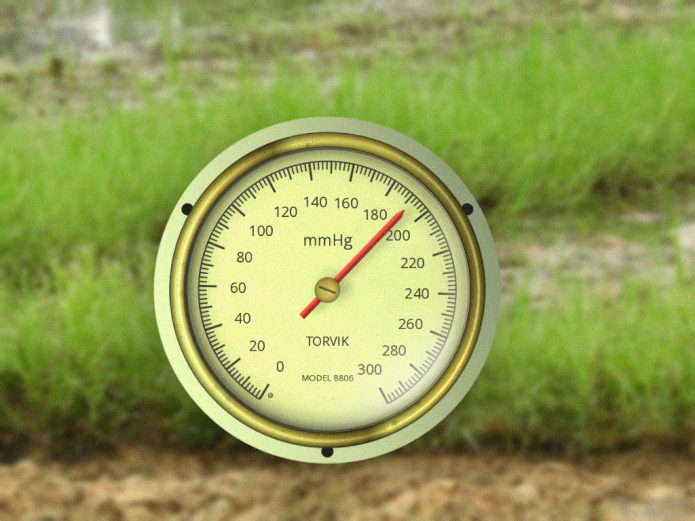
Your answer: 192mmHg
